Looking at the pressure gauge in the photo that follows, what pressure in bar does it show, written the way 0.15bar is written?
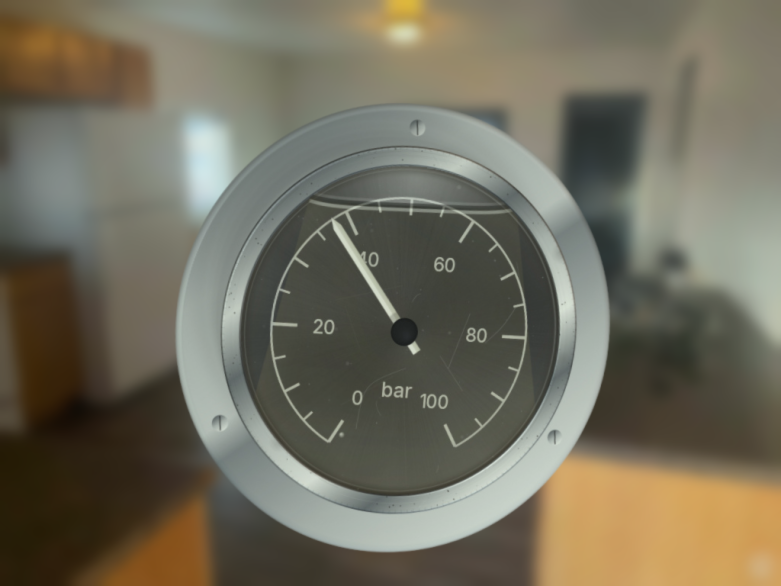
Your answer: 37.5bar
